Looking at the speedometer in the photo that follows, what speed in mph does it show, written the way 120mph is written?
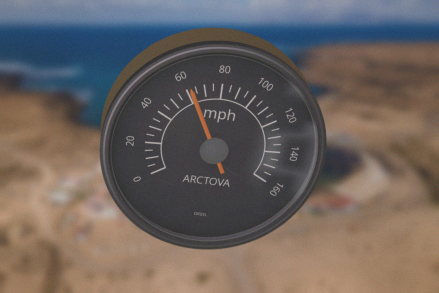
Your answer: 62.5mph
